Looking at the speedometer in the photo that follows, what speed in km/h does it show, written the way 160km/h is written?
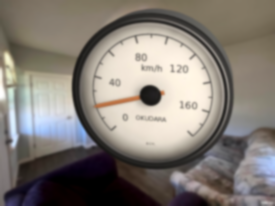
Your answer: 20km/h
